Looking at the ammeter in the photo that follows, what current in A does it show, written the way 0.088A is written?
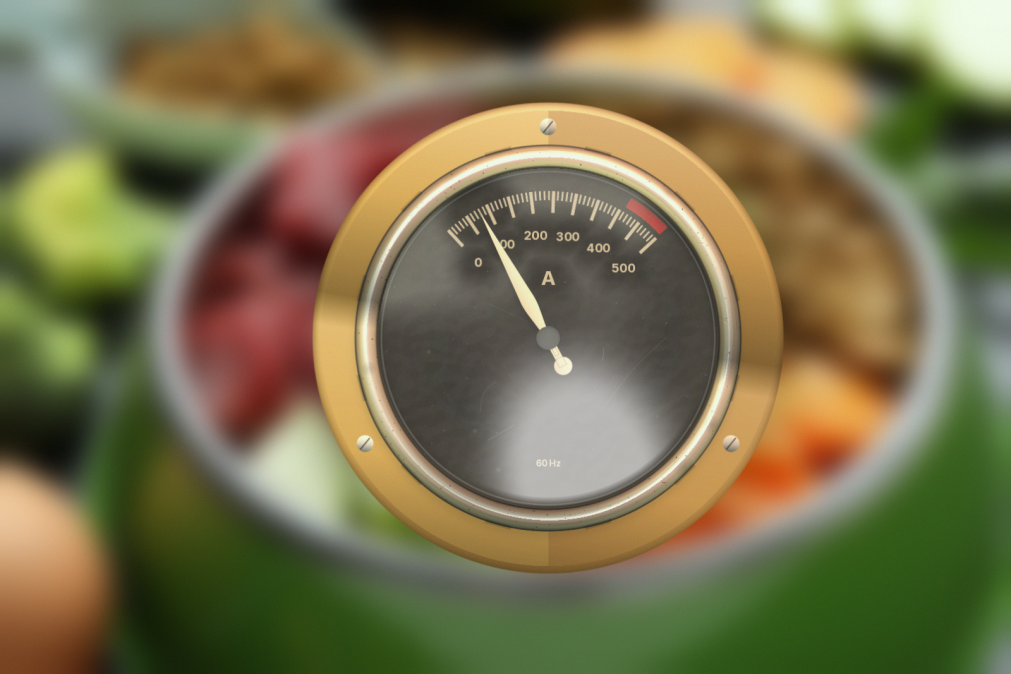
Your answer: 80A
